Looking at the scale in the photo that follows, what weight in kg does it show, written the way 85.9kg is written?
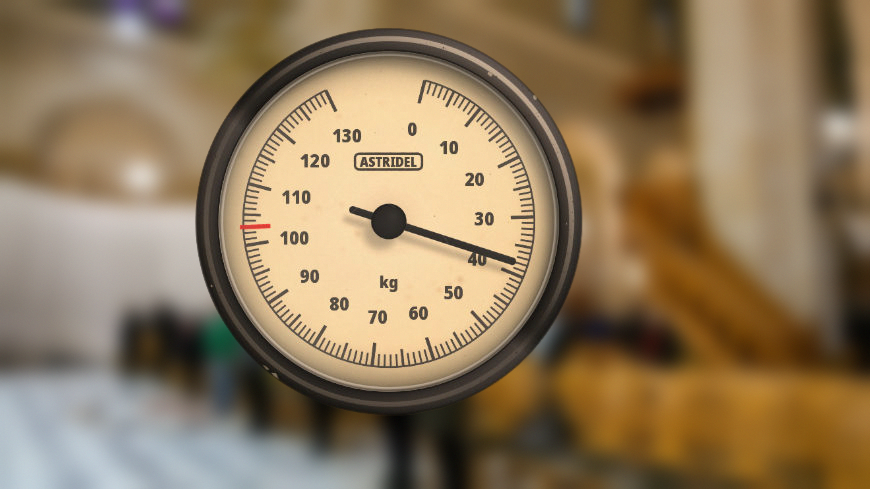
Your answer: 38kg
